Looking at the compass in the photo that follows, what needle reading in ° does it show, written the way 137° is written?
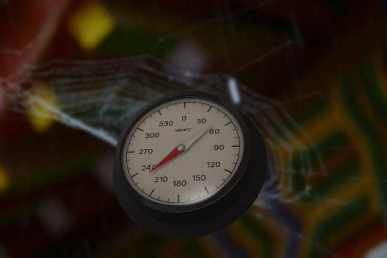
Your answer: 230°
